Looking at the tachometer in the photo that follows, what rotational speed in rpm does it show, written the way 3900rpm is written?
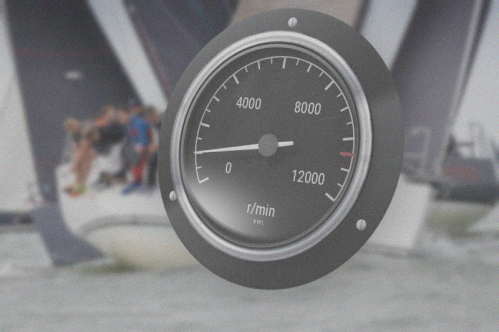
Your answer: 1000rpm
